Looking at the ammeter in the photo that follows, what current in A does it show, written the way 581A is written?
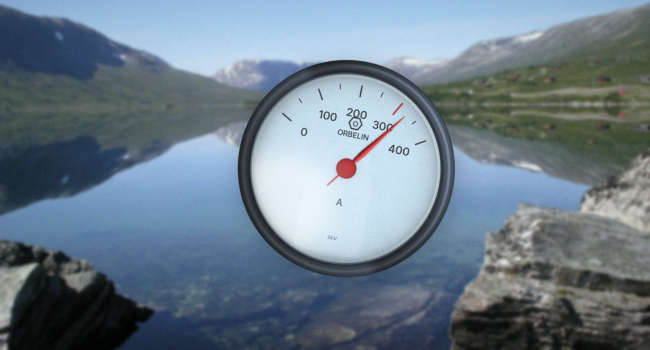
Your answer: 325A
